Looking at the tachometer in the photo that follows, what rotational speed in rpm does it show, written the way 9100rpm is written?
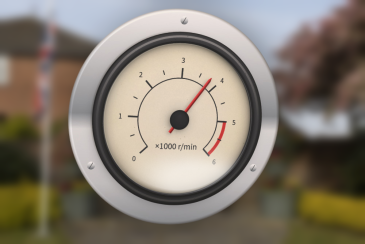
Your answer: 3750rpm
